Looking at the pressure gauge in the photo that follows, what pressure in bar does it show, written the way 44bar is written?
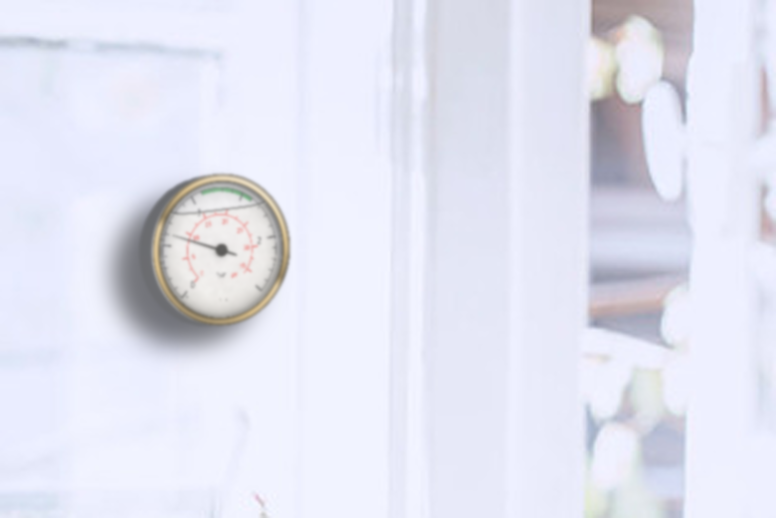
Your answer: 0.6bar
